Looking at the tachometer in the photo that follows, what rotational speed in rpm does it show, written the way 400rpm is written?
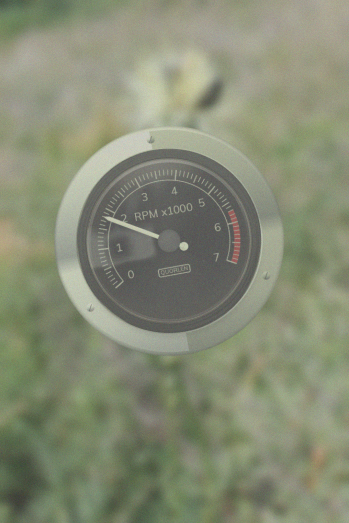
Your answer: 1800rpm
